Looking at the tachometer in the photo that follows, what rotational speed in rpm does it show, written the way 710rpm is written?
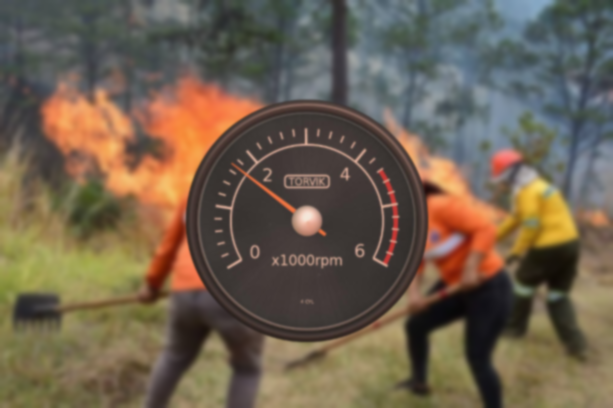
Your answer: 1700rpm
